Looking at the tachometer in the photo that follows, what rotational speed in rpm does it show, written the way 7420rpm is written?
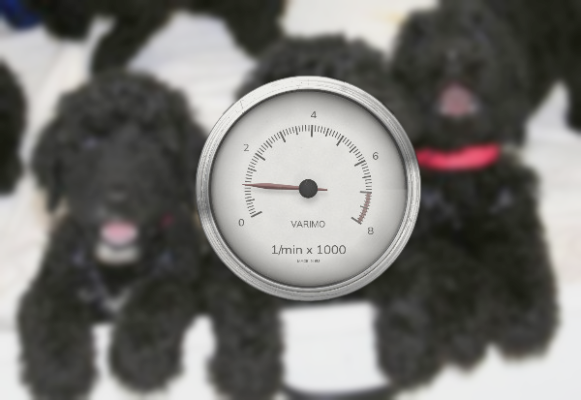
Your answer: 1000rpm
